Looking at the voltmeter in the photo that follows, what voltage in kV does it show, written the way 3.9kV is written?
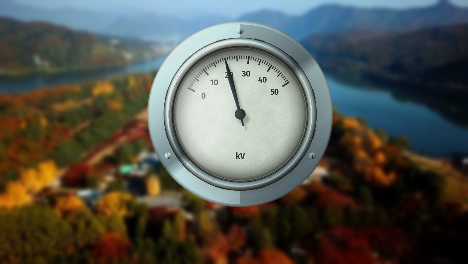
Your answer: 20kV
